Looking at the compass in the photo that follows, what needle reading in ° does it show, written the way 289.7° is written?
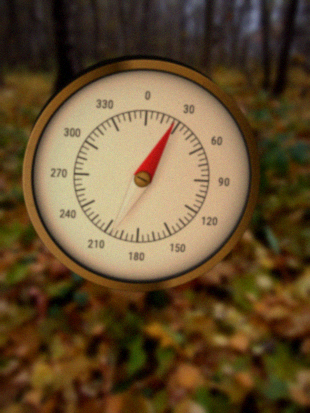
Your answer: 25°
